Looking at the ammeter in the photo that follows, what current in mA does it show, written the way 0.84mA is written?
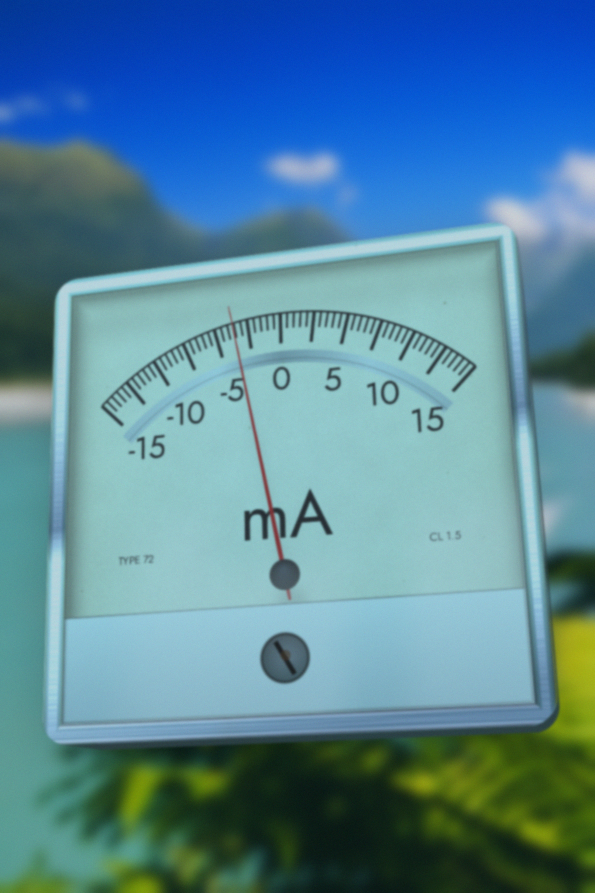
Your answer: -3.5mA
